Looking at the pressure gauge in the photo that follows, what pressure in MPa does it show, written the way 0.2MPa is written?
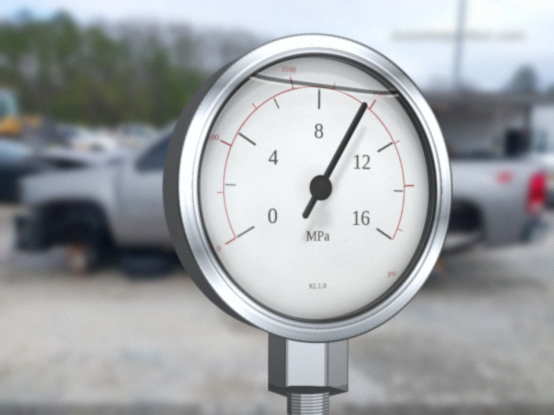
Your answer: 10MPa
